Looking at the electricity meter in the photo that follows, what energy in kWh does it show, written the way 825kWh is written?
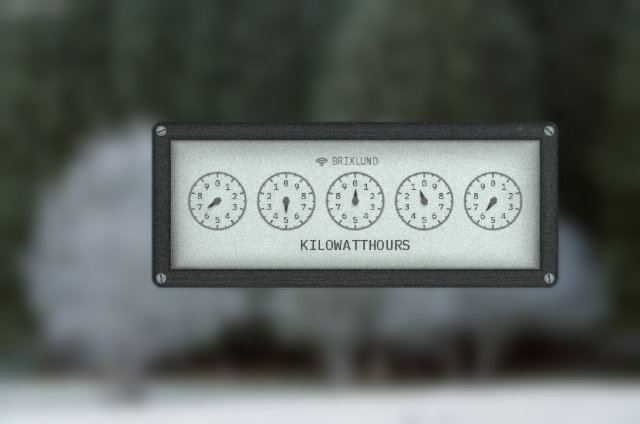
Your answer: 65006kWh
